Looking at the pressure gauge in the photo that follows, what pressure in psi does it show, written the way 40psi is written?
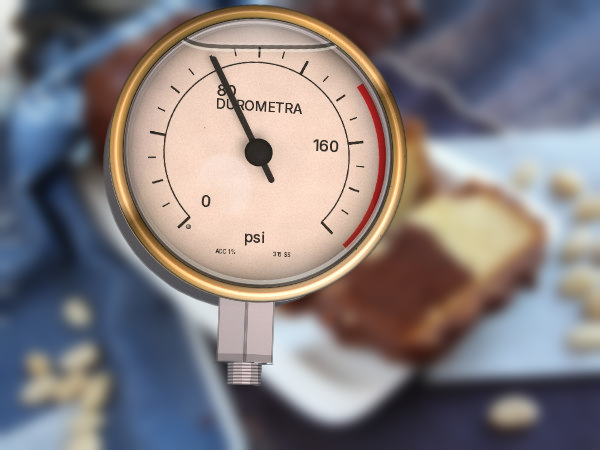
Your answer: 80psi
